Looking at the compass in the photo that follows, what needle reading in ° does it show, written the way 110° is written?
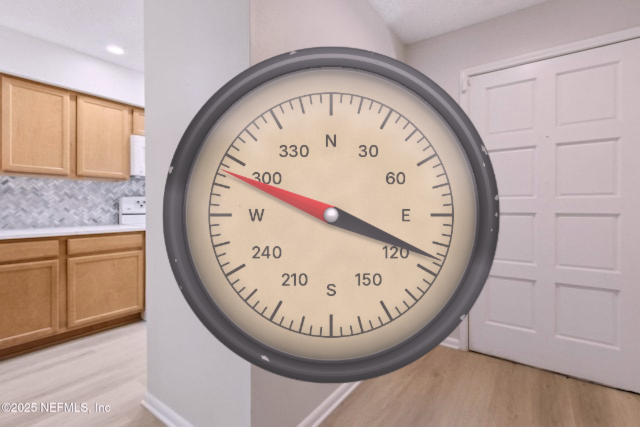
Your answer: 292.5°
